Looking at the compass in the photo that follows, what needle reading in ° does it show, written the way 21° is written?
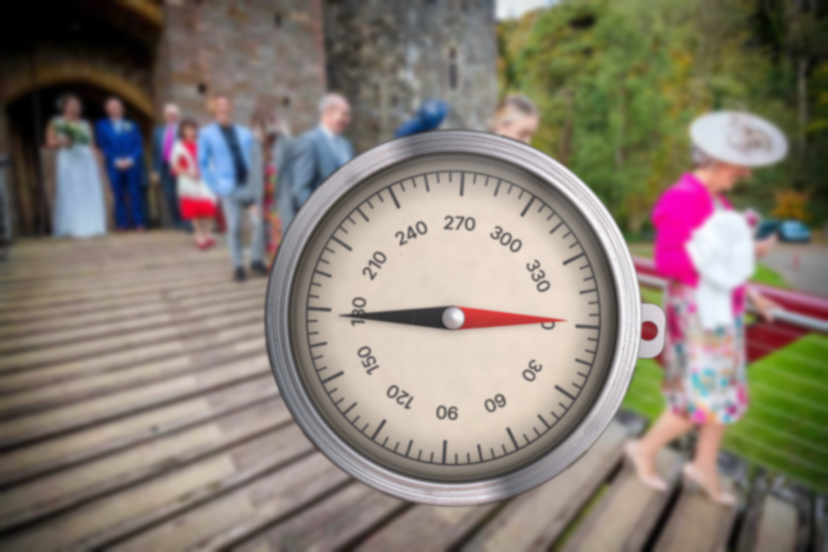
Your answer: 357.5°
